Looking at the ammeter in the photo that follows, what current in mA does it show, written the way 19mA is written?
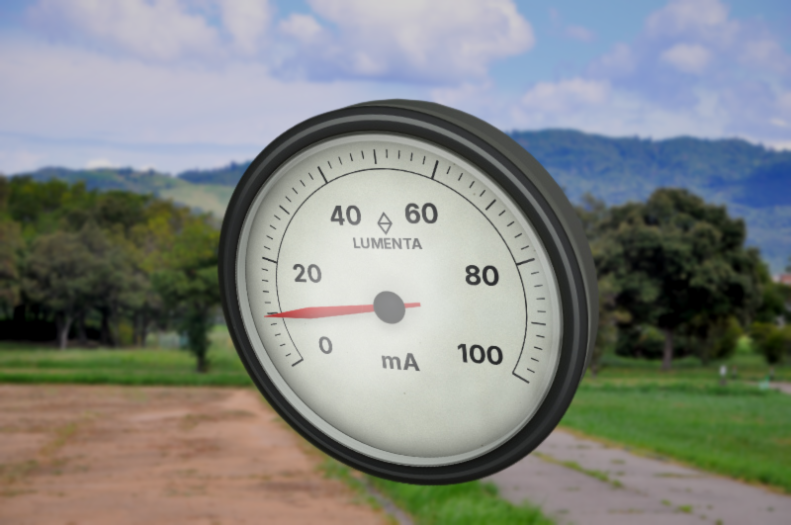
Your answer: 10mA
